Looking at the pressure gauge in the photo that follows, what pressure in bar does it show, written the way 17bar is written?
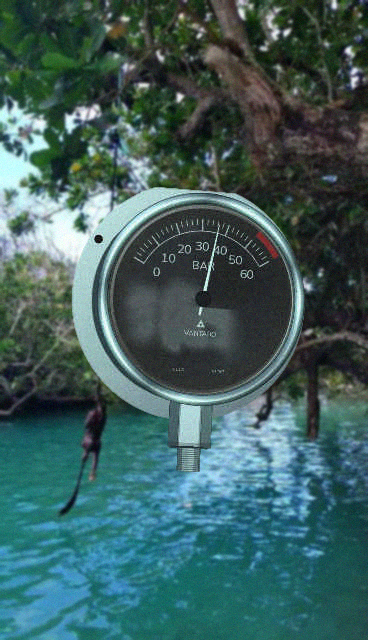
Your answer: 36bar
